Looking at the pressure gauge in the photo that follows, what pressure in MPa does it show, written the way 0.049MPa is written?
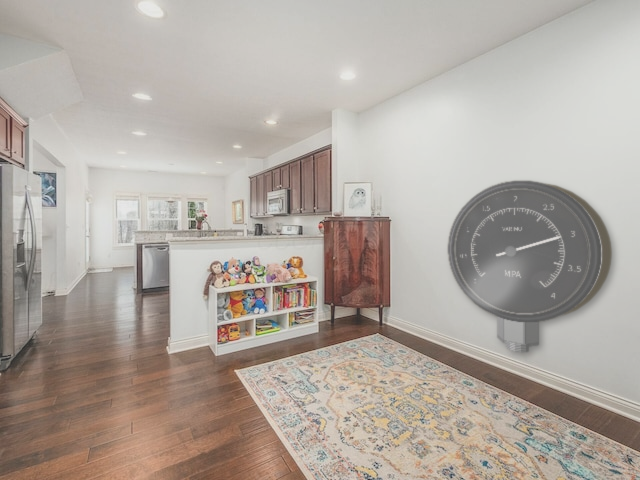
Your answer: 3MPa
